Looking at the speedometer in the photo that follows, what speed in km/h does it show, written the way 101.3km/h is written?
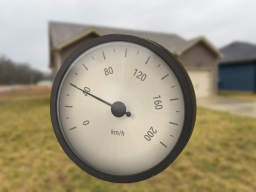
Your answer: 40km/h
